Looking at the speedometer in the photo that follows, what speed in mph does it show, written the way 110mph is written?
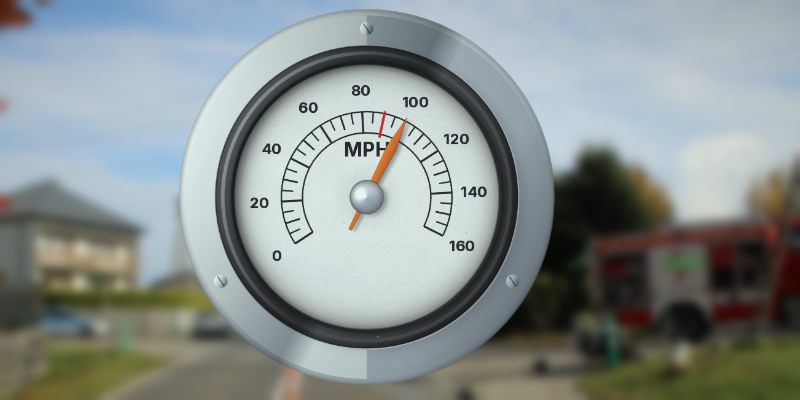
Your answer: 100mph
